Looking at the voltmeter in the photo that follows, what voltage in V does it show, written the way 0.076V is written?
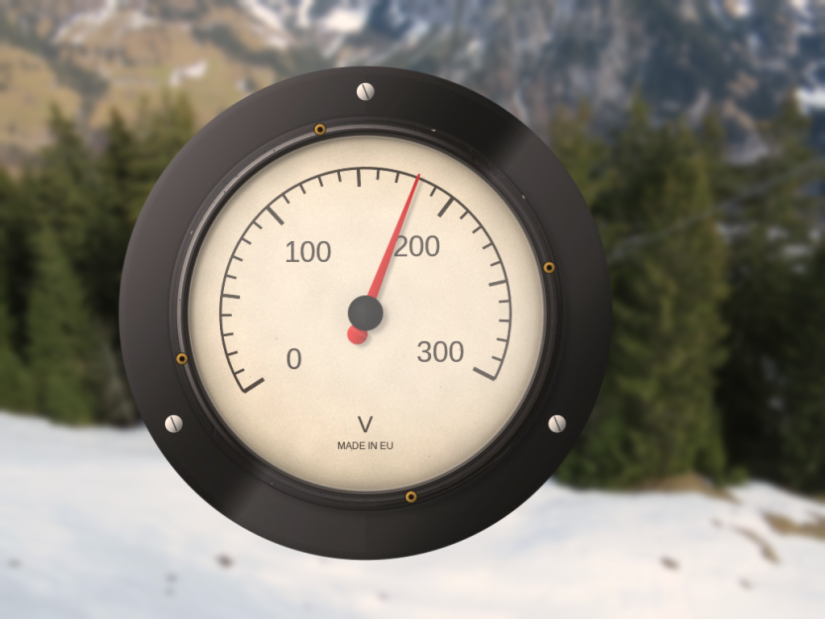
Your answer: 180V
